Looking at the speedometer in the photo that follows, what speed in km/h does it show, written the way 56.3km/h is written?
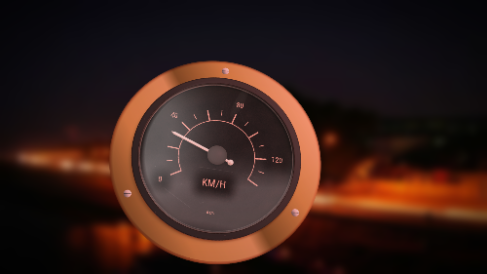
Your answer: 30km/h
